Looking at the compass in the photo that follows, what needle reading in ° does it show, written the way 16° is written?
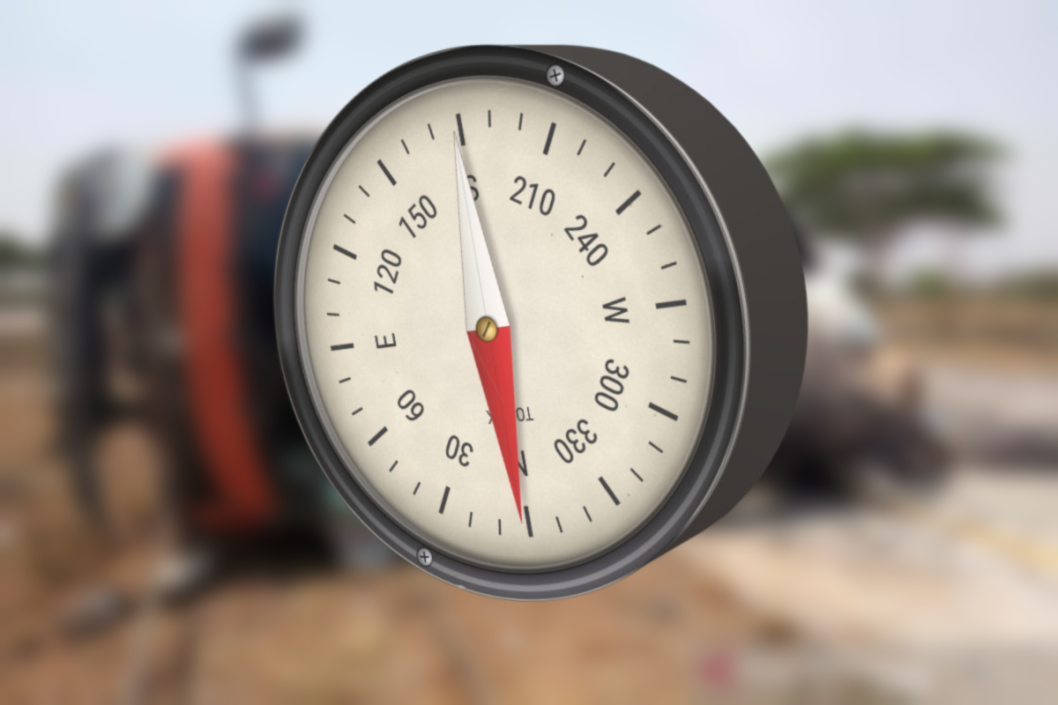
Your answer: 0°
